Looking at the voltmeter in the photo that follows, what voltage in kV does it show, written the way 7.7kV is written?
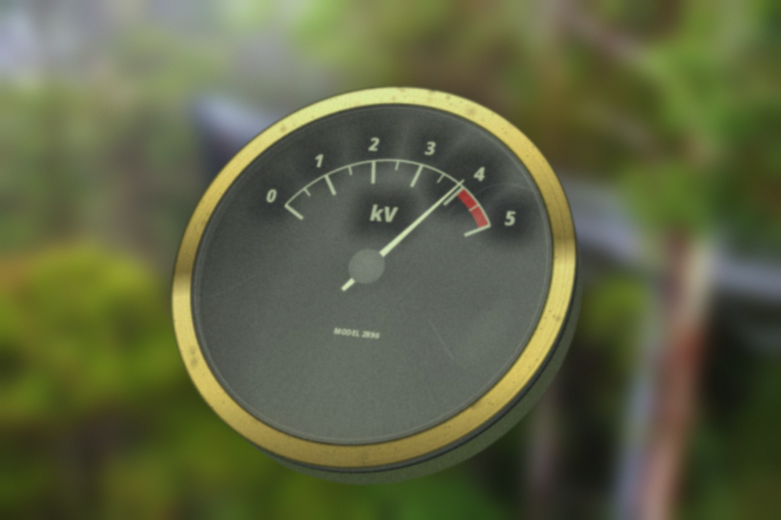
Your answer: 4kV
